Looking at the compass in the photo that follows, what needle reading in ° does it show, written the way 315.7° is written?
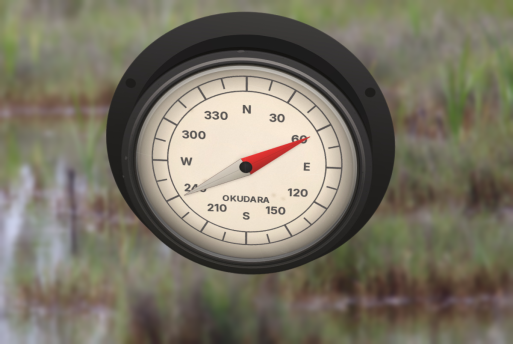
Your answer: 60°
